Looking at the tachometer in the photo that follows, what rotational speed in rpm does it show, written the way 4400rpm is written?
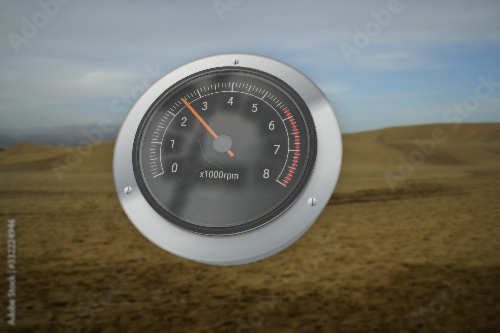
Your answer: 2500rpm
